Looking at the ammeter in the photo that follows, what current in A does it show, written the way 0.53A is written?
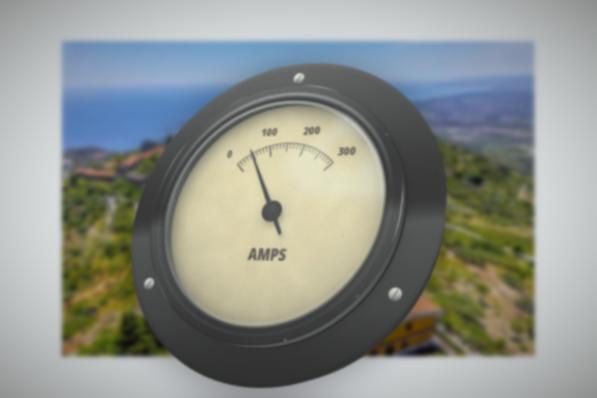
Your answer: 50A
